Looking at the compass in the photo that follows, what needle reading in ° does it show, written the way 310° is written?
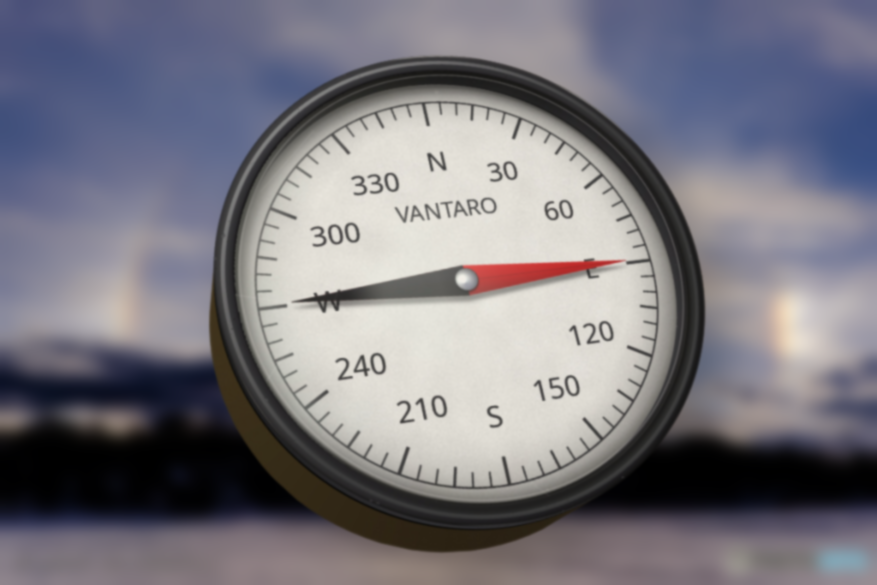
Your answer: 90°
